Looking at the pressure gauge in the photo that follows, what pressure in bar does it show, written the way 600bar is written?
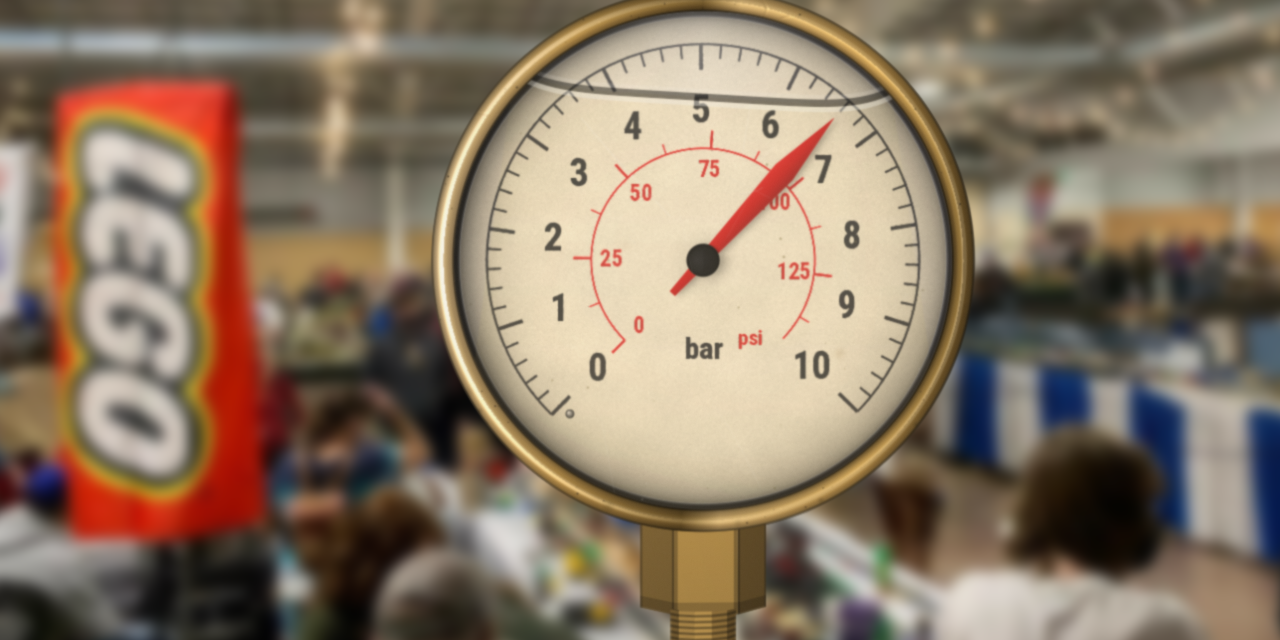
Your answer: 6.6bar
